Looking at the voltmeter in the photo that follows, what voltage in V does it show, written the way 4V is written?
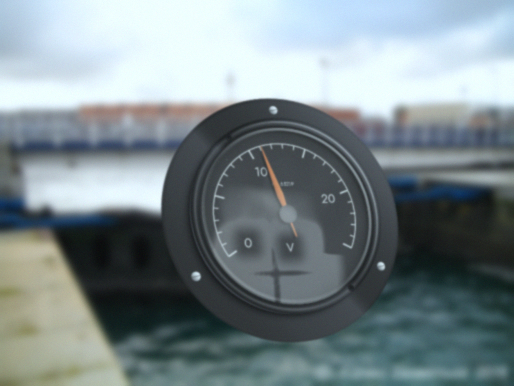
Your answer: 11V
